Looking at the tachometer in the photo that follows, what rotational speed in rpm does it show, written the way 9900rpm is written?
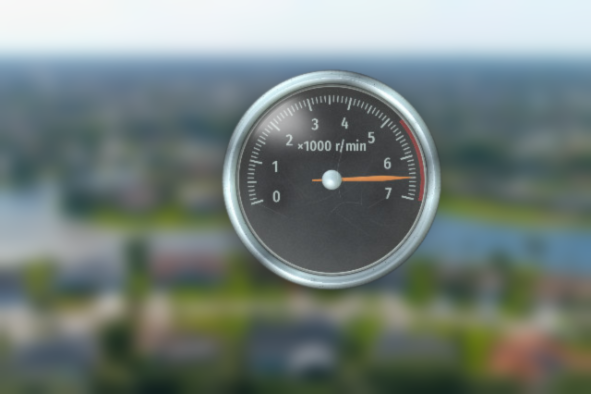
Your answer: 6500rpm
